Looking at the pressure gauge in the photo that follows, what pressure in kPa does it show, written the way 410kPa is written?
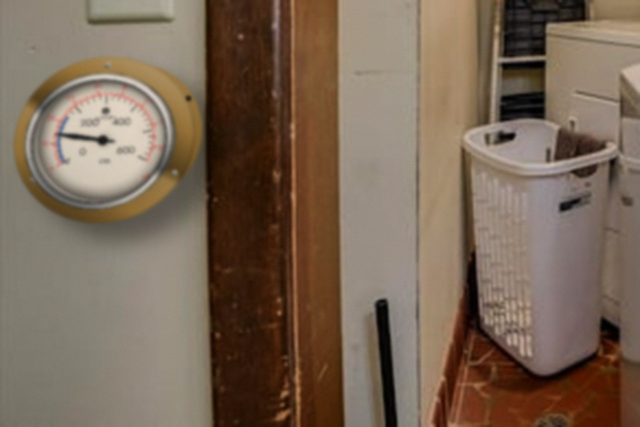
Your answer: 100kPa
